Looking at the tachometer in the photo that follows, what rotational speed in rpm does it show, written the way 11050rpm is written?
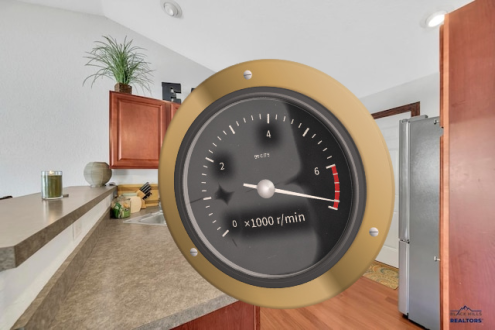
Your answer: 6800rpm
